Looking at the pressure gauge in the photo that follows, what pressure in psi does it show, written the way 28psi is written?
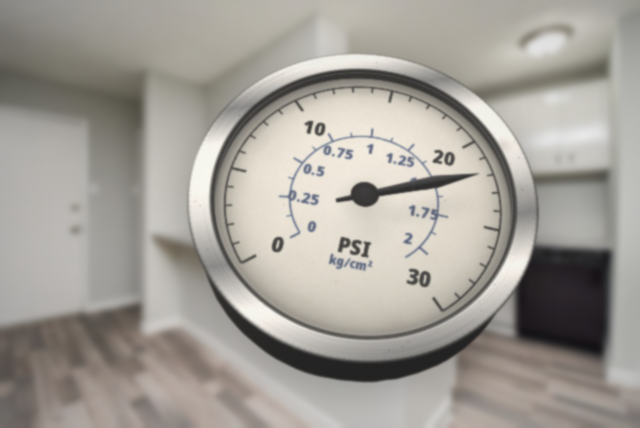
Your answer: 22psi
